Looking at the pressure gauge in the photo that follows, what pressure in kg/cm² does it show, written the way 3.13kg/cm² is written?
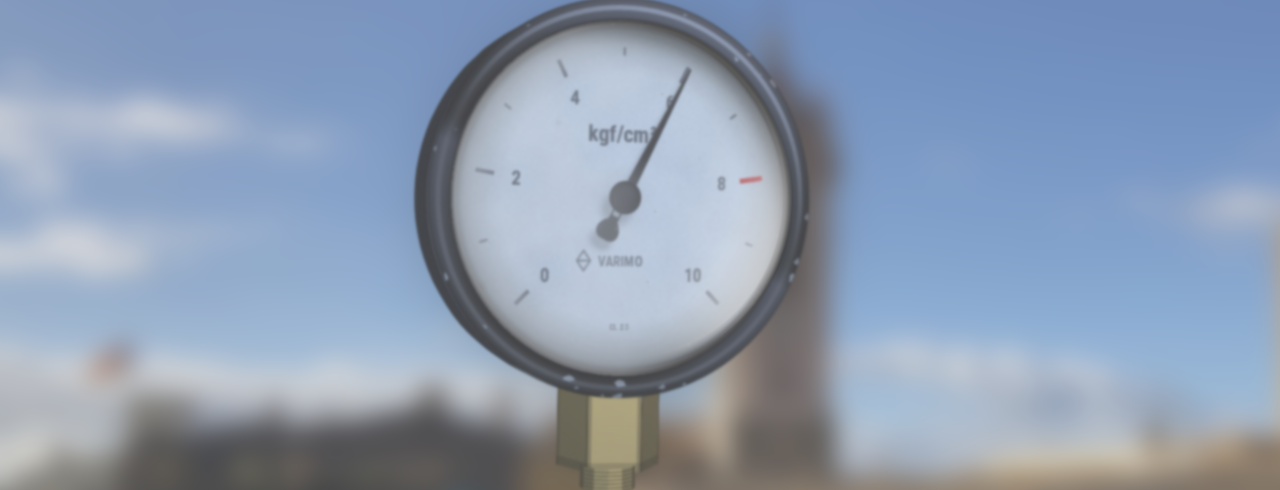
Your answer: 6kg/cm²
